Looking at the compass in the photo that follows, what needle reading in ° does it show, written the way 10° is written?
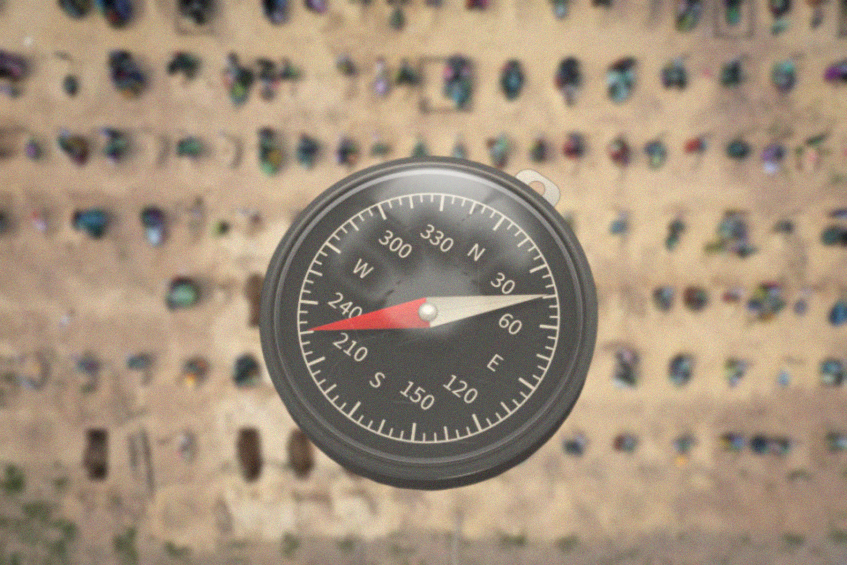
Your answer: 225°
